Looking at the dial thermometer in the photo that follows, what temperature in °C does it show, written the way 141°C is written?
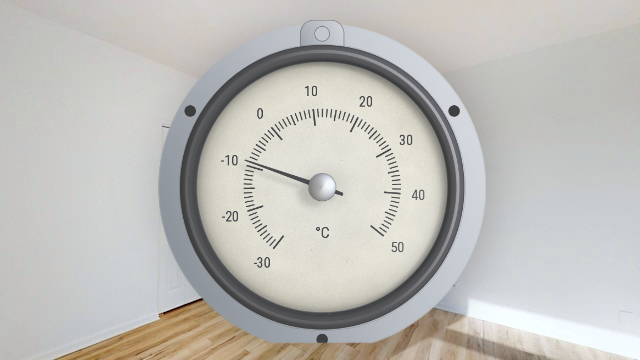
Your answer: -9°C
